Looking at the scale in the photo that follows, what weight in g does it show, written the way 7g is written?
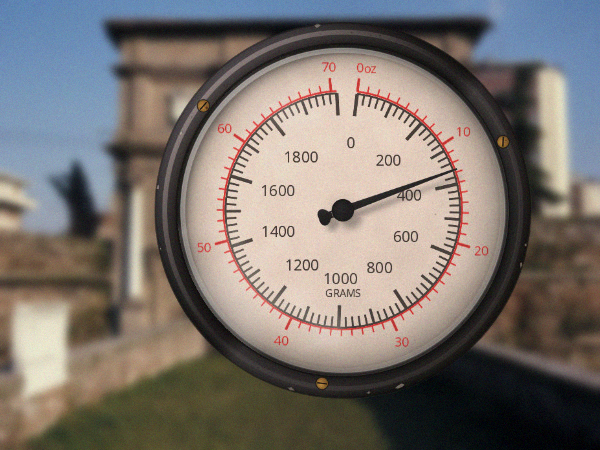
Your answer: 360g
